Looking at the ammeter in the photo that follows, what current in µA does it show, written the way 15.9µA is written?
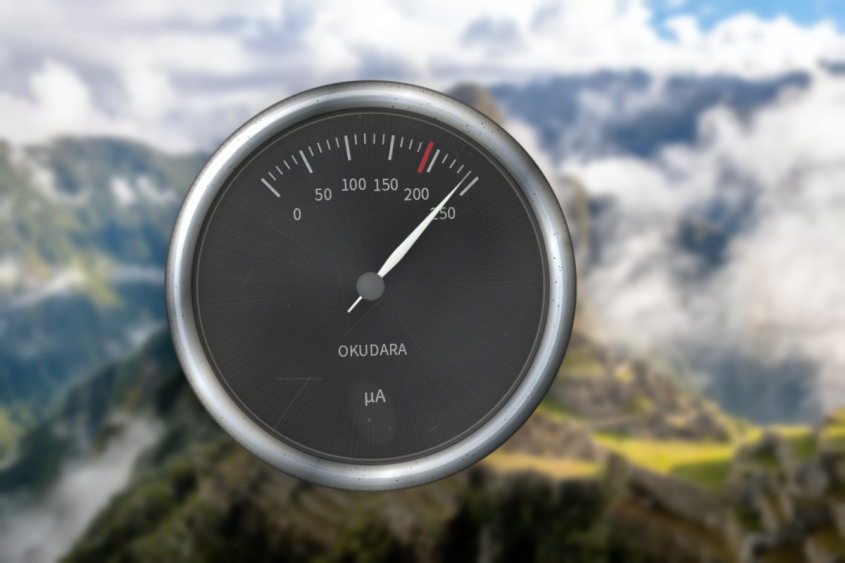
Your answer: 240µA
